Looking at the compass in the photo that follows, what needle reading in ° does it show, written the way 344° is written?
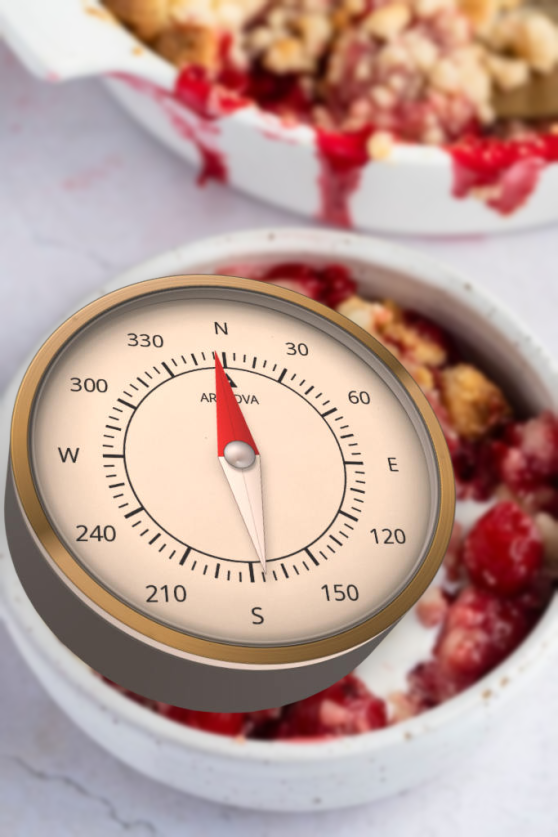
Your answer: 355°
